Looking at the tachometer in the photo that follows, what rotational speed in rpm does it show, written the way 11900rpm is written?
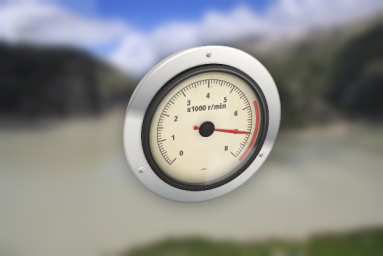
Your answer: 7000rpm
